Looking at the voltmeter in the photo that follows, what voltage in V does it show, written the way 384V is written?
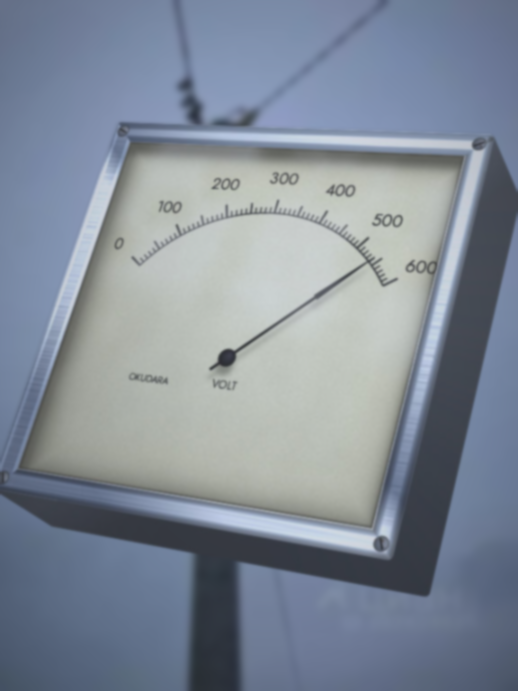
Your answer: 550V
